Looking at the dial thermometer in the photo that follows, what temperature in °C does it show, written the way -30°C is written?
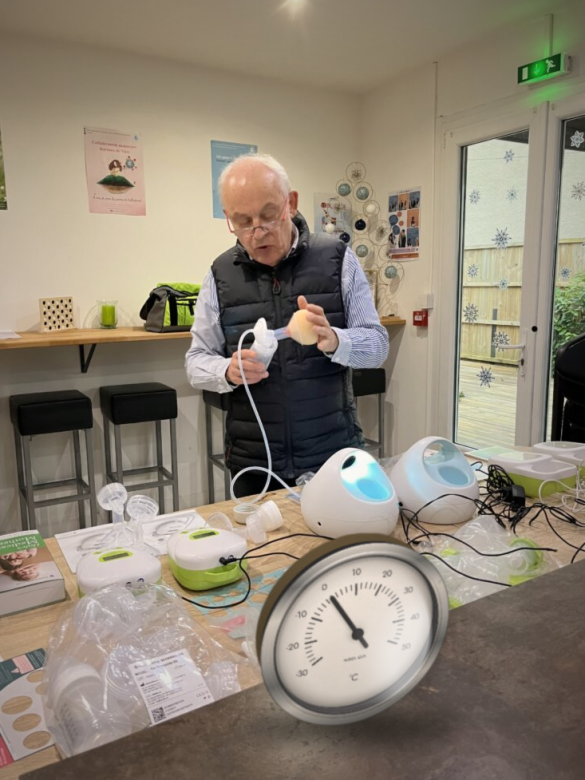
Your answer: 0°C
